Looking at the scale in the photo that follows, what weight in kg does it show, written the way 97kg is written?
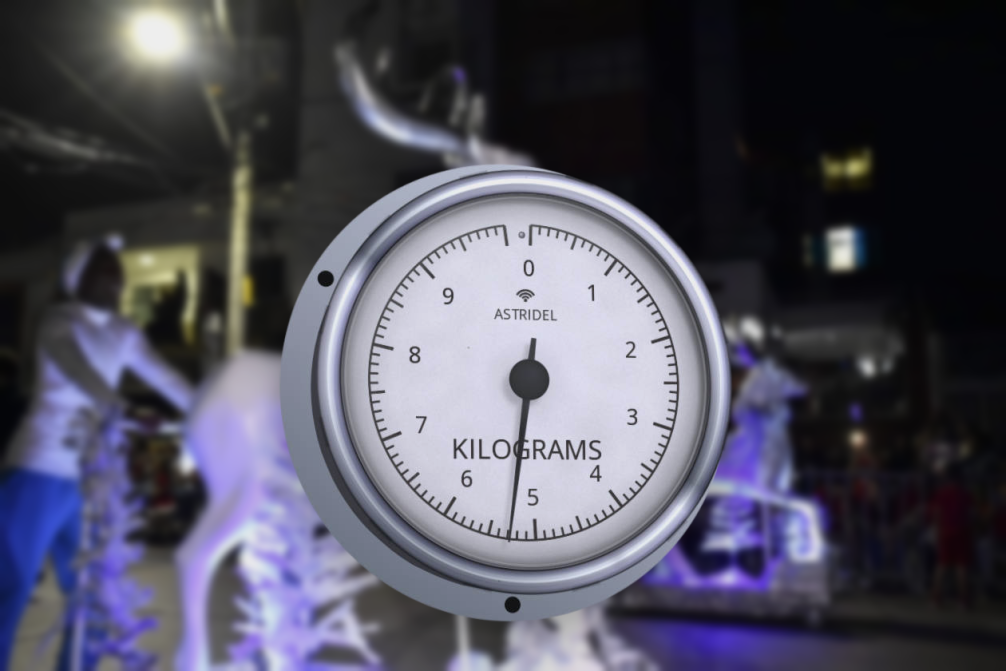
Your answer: 5.3kg
